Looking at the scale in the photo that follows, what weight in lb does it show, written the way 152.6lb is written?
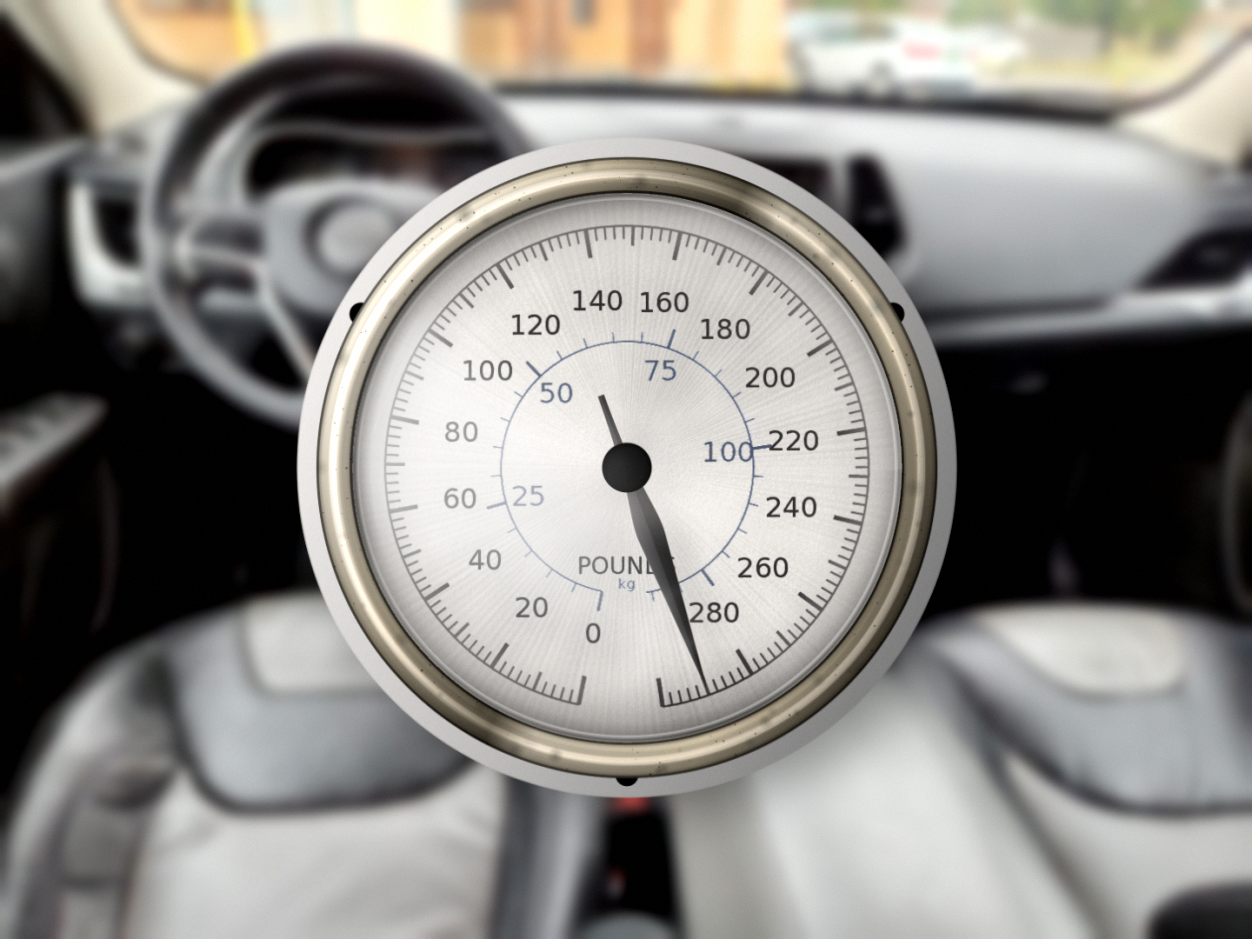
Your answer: 290lb
